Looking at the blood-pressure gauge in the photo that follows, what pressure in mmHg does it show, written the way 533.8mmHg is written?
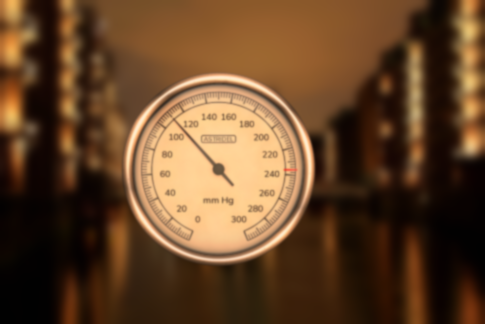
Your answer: 110mmHg
